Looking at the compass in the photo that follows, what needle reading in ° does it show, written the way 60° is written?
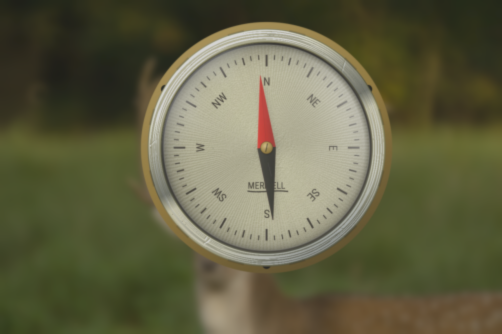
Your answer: 355°
